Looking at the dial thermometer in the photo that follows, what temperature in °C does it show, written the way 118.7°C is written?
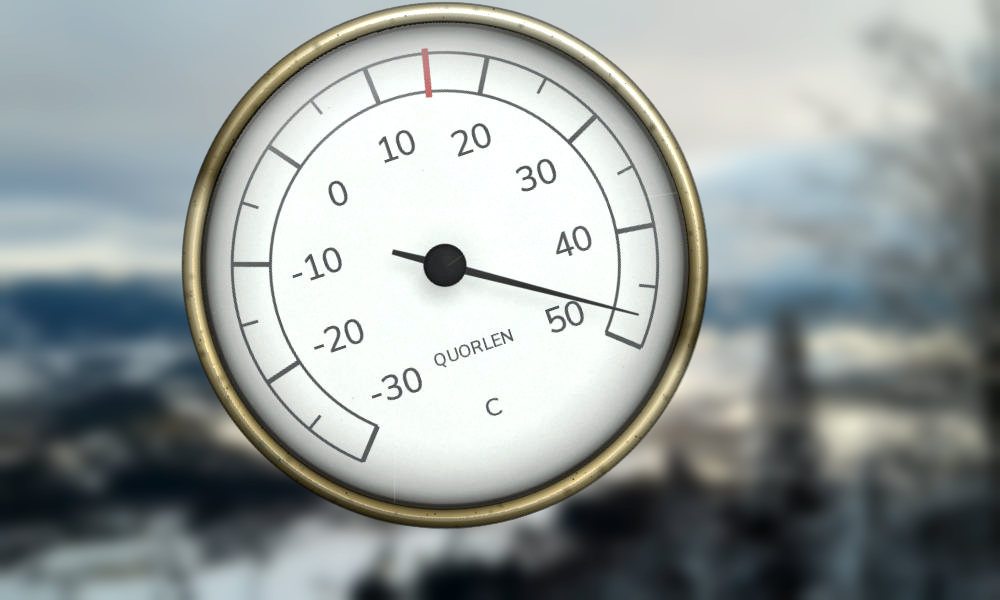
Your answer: 47.5°C
